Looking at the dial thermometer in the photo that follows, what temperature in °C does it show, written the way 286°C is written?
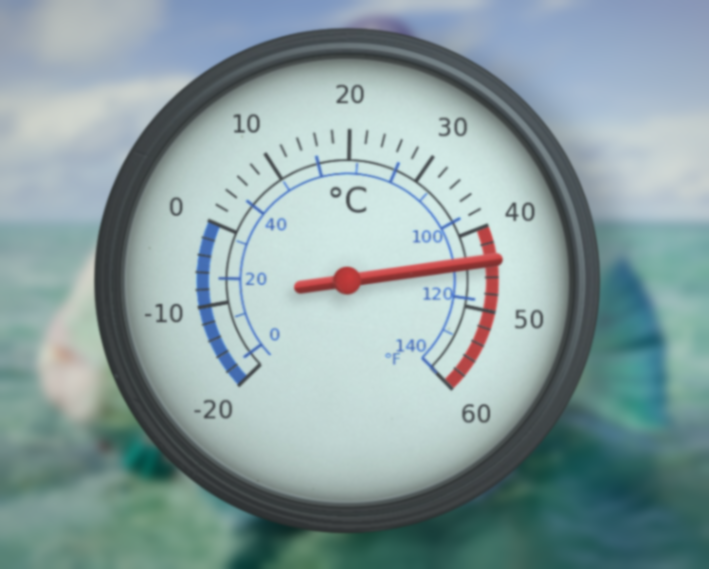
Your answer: 44°C
